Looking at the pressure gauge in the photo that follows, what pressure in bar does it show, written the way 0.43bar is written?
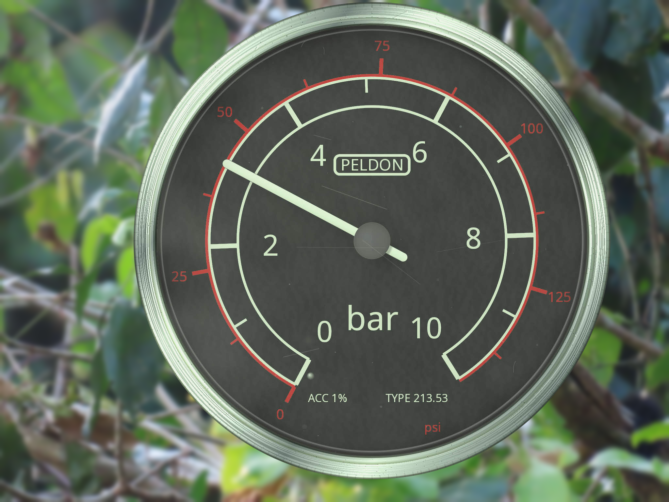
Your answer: 3bar
